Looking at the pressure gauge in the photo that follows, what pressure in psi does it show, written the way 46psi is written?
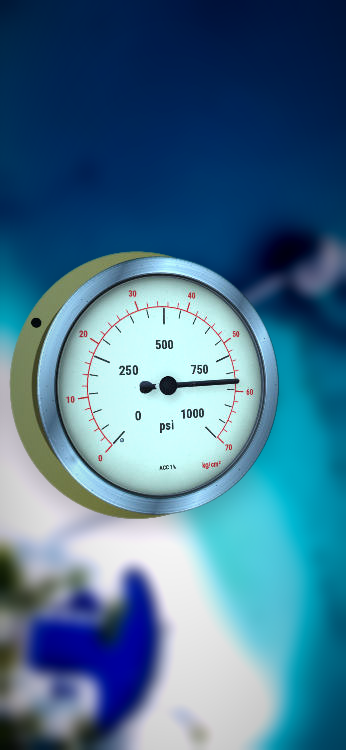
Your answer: 825psi
